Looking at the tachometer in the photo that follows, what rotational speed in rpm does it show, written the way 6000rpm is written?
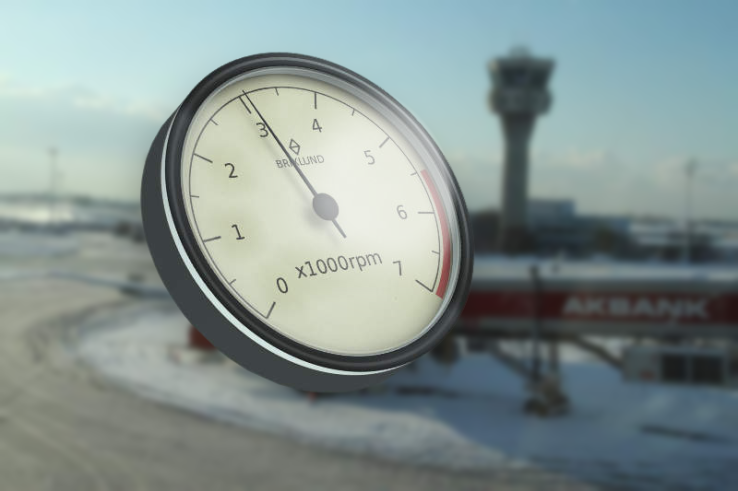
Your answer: 3000rpm
